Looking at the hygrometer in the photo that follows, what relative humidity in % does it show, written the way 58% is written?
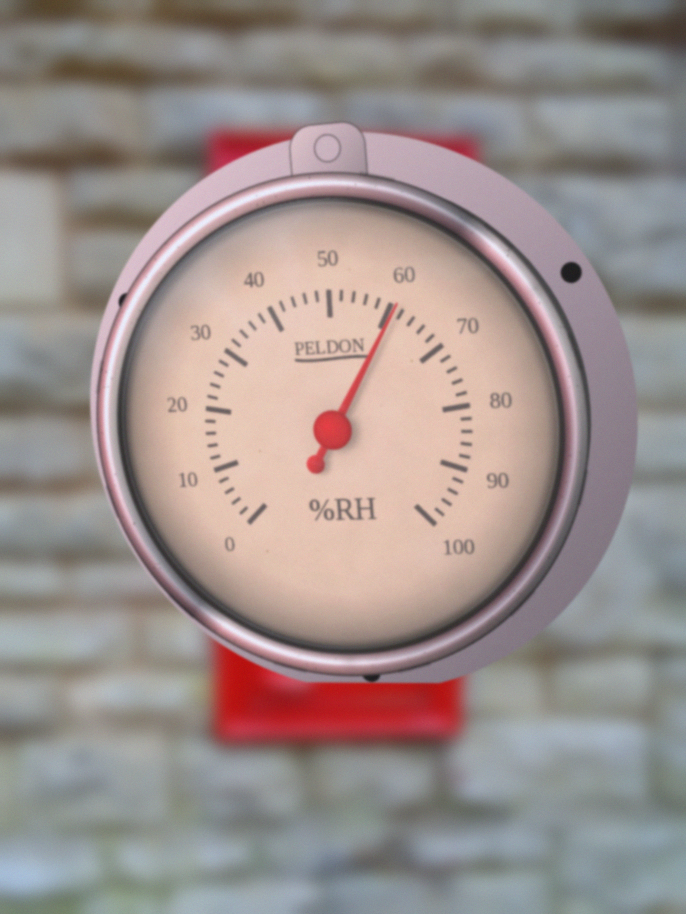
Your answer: 61%
